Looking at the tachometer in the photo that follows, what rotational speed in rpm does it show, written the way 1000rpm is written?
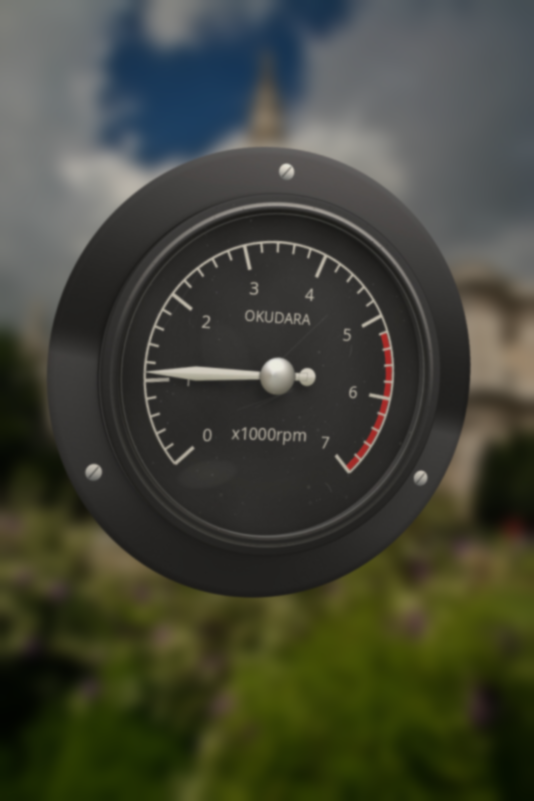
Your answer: 1100rpm
